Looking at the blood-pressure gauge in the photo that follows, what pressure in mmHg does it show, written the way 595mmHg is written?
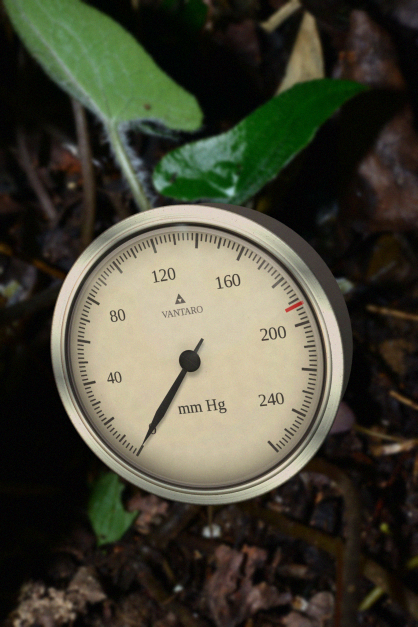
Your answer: 0mmHg
